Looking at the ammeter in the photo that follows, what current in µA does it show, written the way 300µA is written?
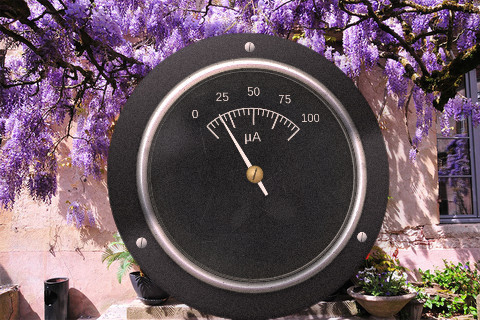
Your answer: 15µA
